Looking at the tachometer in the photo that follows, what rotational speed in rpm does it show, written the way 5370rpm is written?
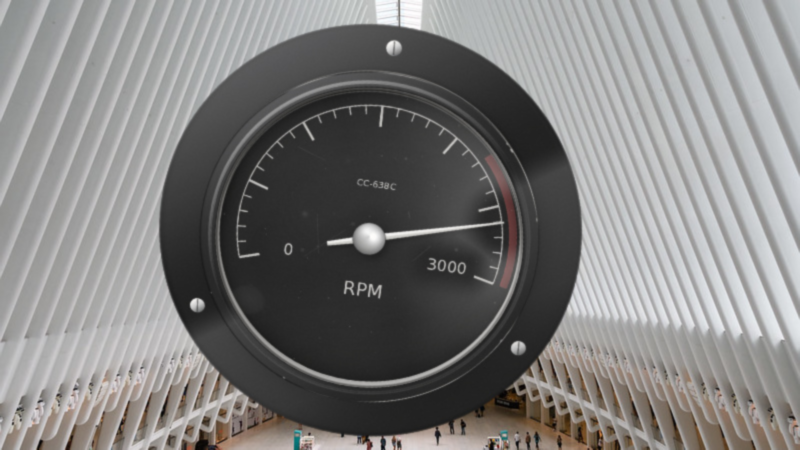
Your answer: 2600rpm
